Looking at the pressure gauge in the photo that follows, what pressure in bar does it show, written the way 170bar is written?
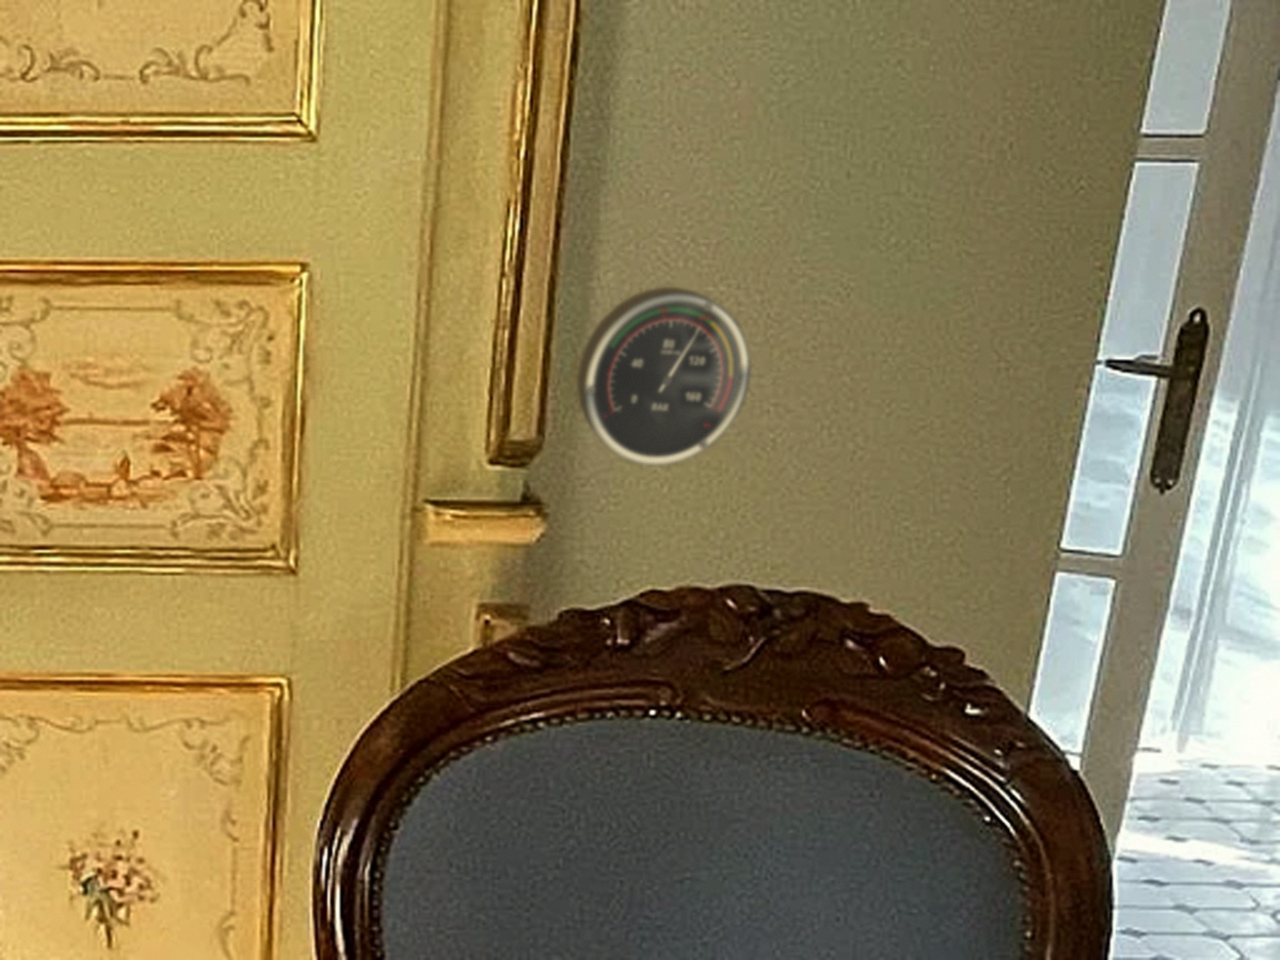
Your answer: 100bar
